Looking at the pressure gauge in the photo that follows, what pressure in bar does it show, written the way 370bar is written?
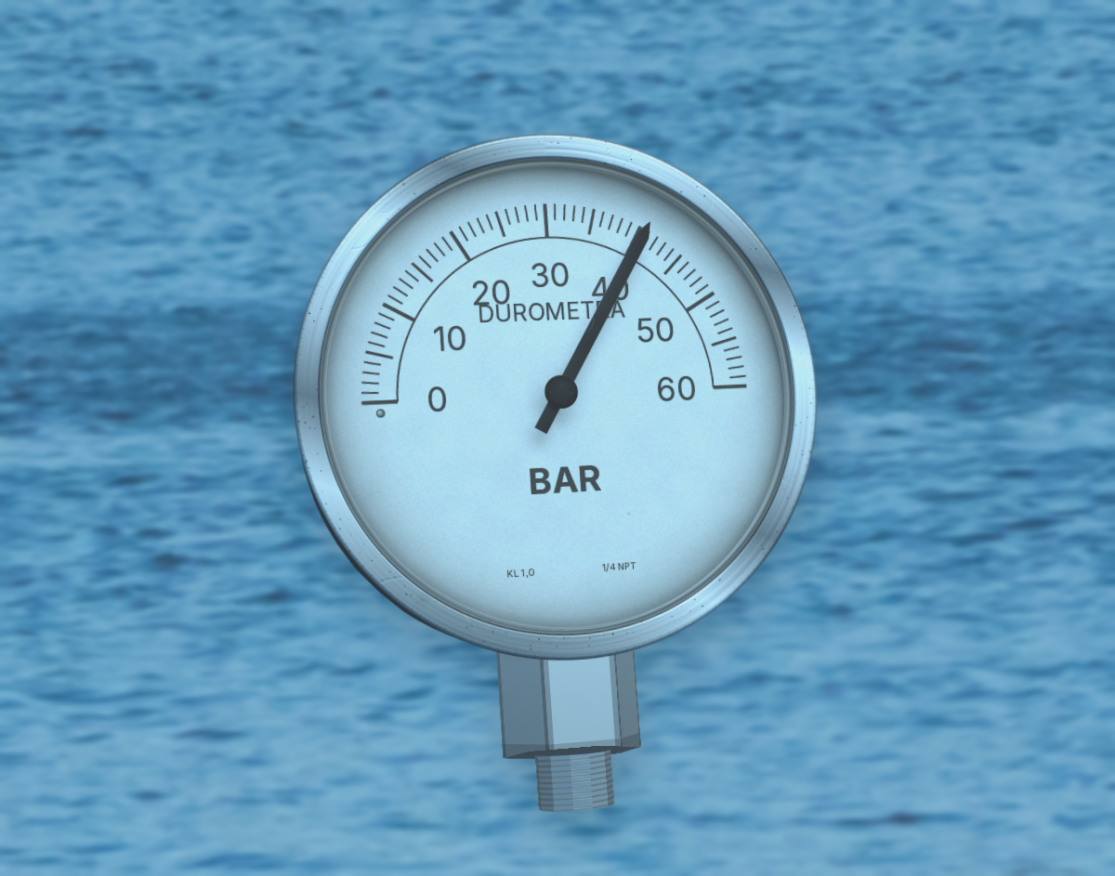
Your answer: 40.5bar
